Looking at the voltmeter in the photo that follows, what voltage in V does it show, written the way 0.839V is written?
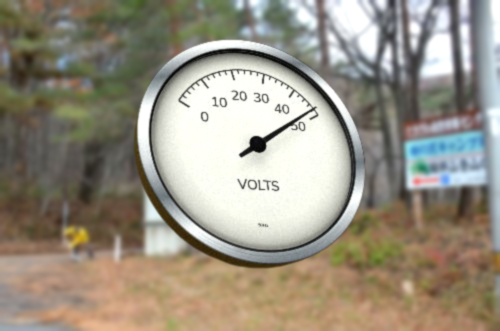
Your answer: 48V
